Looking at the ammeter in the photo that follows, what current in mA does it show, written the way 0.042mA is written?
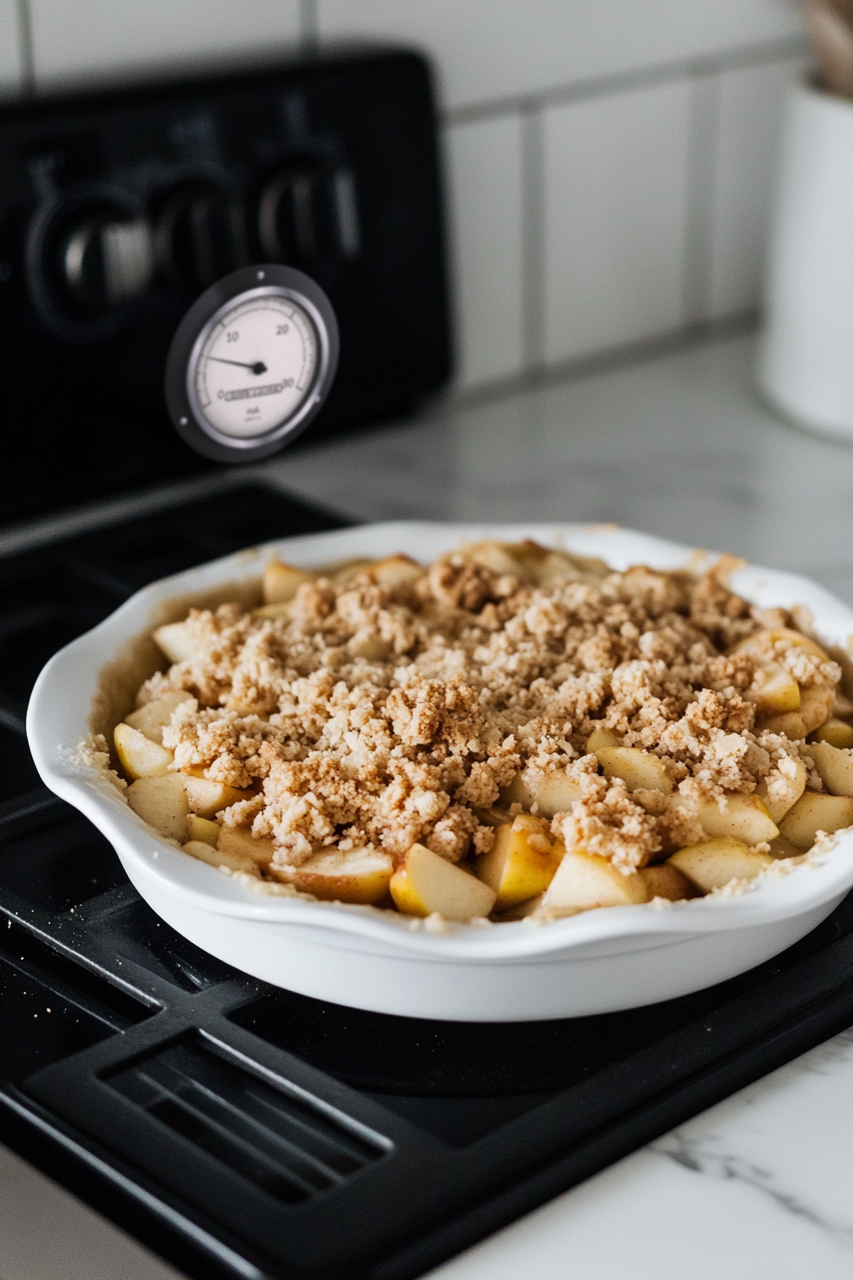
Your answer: 6mA
